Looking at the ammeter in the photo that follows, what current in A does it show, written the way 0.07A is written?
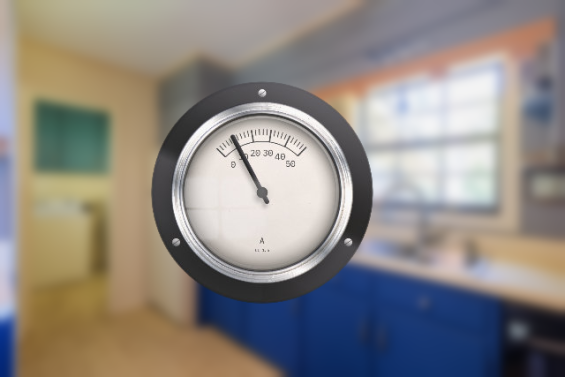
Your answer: 10A
